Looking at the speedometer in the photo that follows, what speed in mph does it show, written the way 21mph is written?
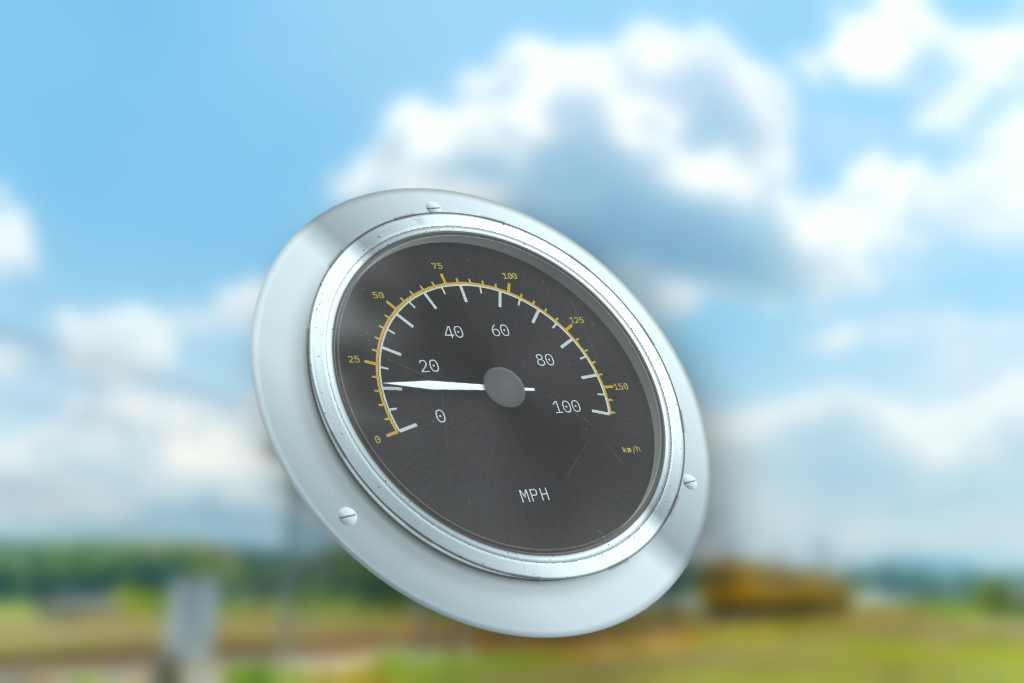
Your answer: 10mph
